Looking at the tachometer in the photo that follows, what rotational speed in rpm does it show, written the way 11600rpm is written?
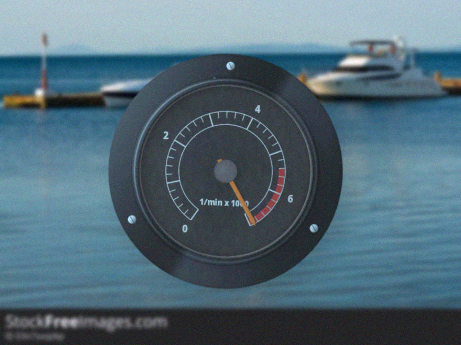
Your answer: 6900rpm
